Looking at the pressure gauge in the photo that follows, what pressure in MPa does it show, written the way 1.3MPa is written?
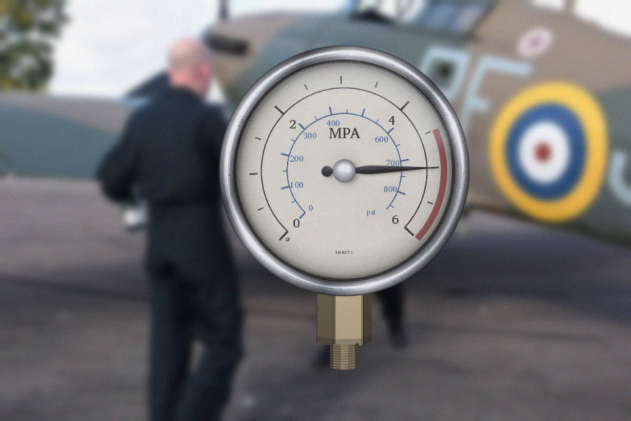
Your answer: 5MPa
